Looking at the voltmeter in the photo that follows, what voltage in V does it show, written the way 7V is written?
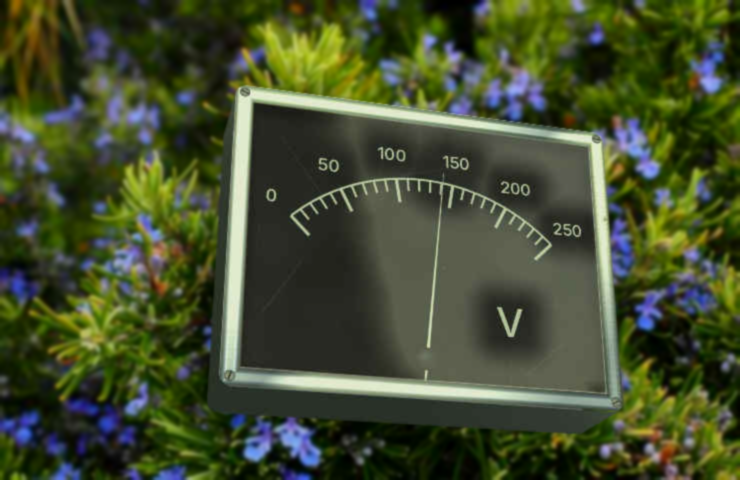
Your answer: 140V
